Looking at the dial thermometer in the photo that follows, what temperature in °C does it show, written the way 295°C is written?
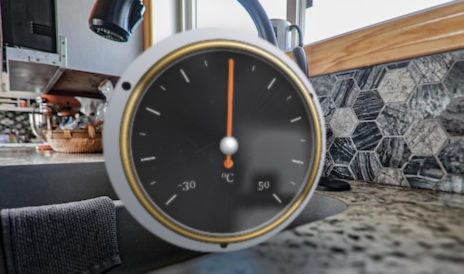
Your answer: 10°C
